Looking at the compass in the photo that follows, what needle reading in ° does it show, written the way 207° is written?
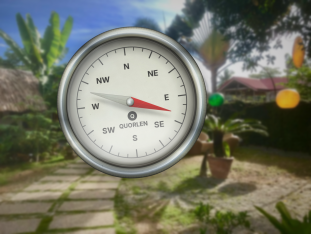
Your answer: 110°
